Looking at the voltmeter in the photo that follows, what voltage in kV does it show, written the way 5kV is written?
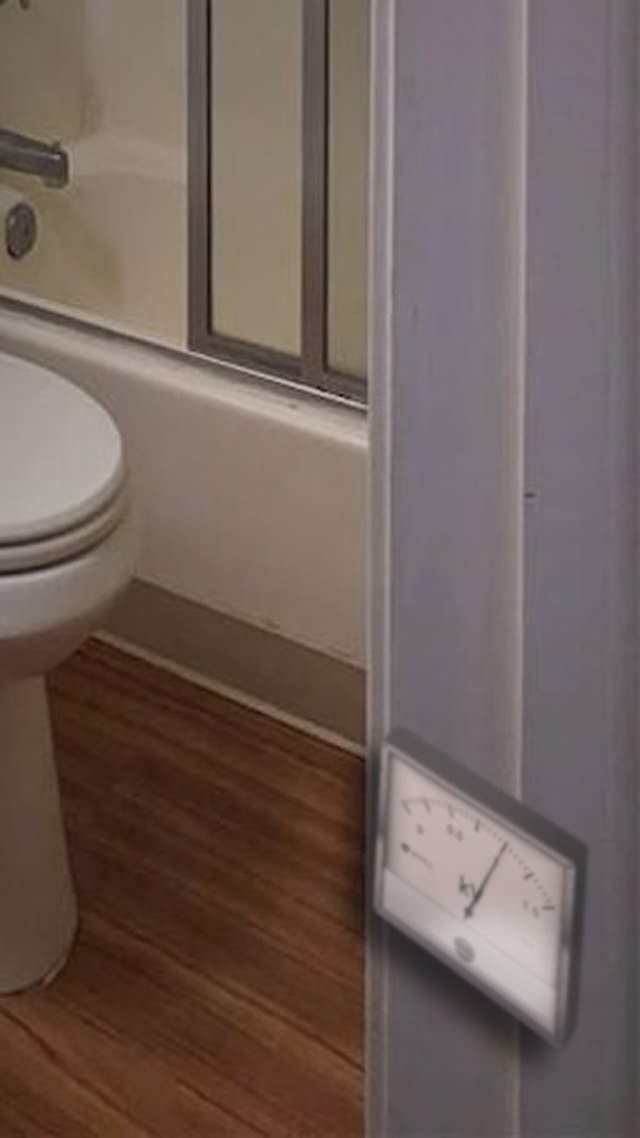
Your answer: 1kV
